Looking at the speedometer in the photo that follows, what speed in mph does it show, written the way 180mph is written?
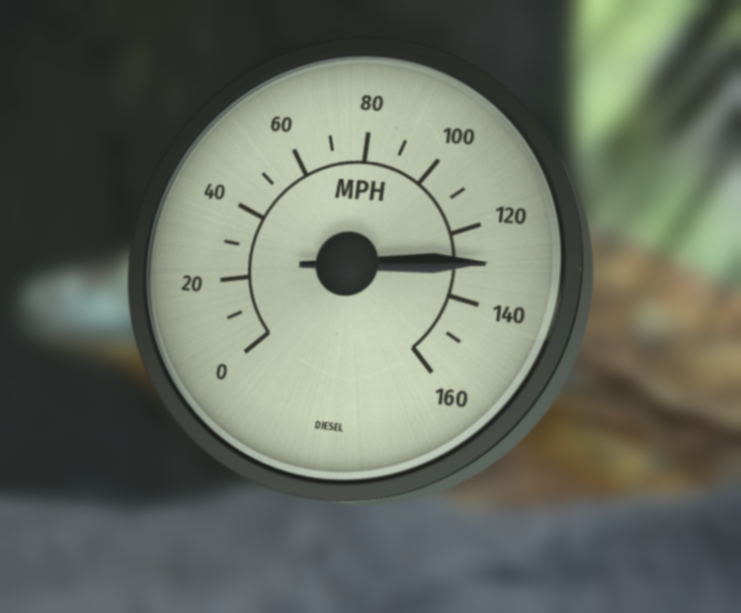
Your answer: 130mph
